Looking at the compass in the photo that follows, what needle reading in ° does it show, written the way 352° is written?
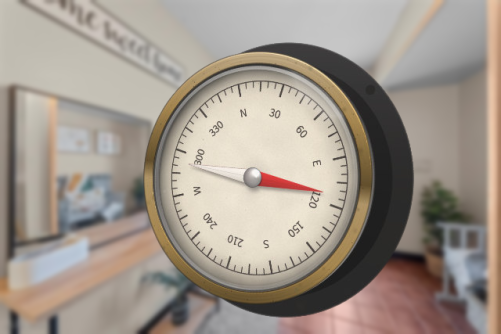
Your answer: 112.5°
